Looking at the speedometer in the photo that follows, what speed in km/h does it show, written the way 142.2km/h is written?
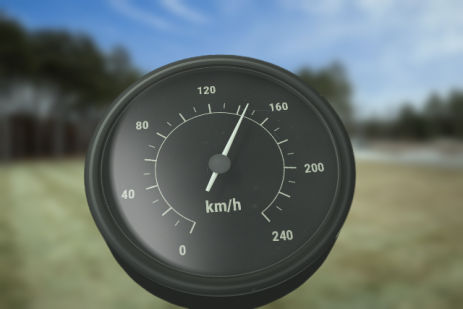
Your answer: 145km/h
